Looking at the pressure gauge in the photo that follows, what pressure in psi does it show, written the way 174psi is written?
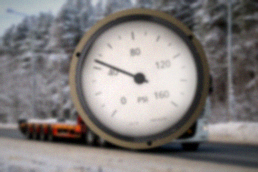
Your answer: 45psi
